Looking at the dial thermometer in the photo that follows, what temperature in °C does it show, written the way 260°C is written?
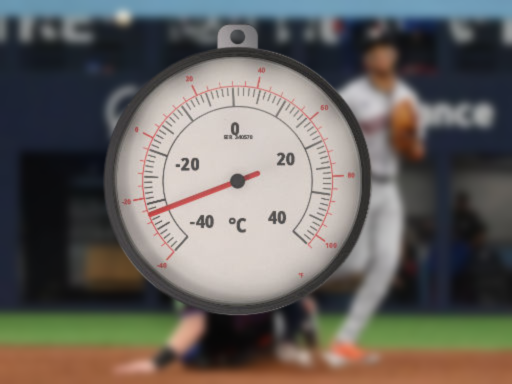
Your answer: -32°C
